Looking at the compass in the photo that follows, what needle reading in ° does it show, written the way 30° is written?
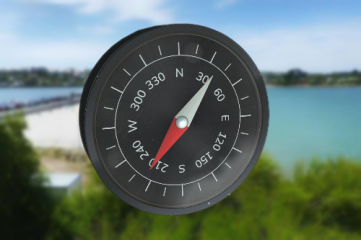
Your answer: 217.5°
